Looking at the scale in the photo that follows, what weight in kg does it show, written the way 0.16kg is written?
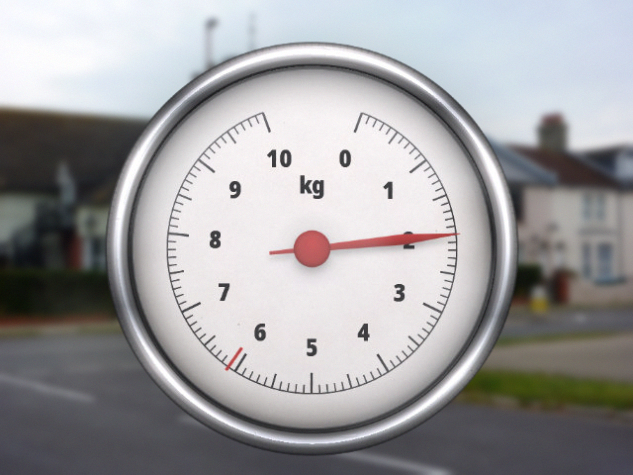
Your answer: 2kg
